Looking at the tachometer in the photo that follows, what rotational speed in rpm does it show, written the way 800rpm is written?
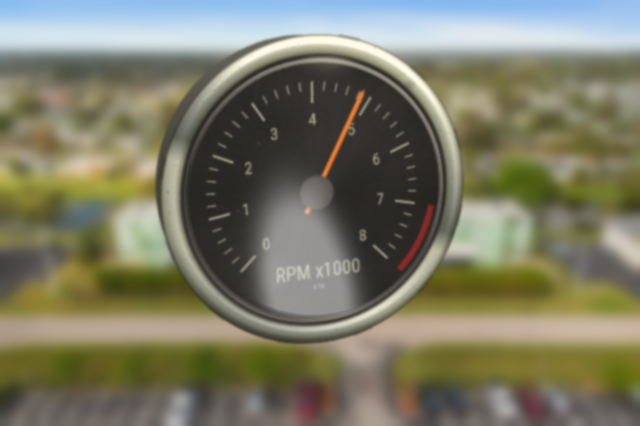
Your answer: 4800rpm
